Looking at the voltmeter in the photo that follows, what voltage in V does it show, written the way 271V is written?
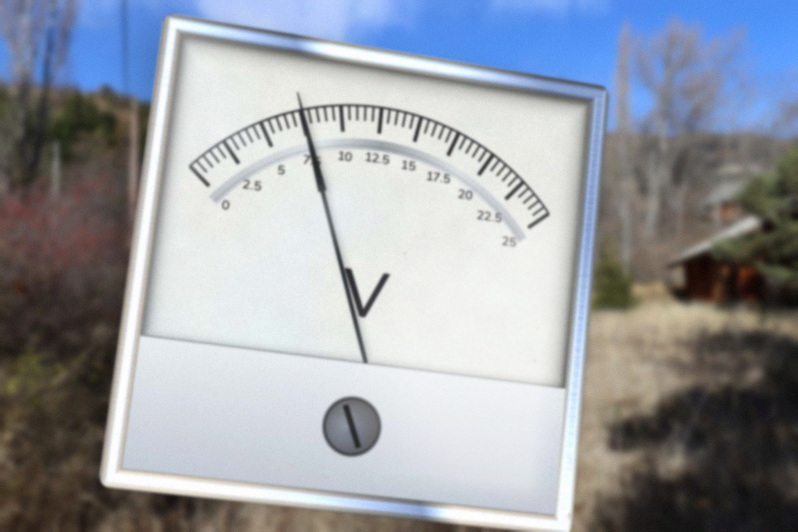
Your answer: 7.5V
